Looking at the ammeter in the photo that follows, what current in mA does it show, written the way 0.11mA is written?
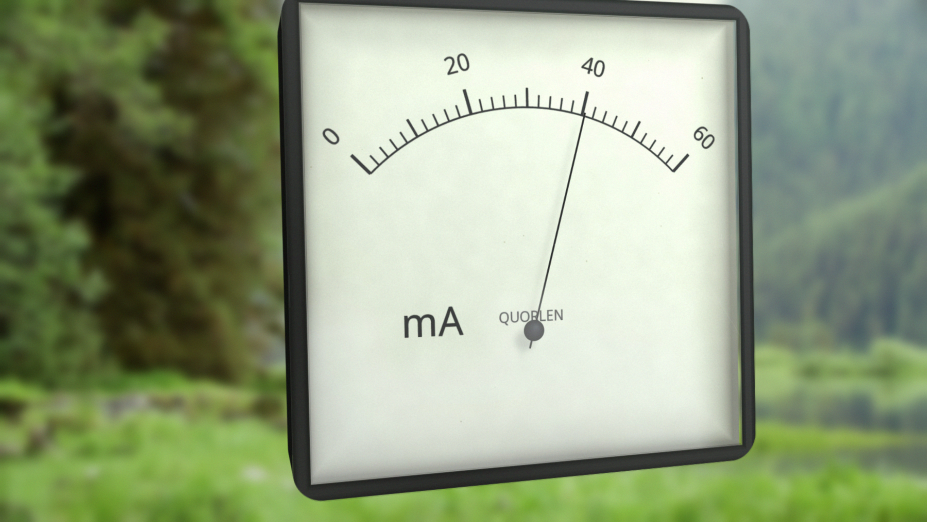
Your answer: 40mA
